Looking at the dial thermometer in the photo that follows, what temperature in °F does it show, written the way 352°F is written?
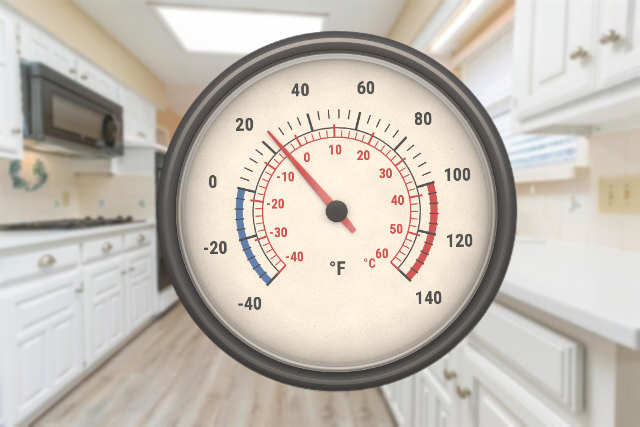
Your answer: 24°F
